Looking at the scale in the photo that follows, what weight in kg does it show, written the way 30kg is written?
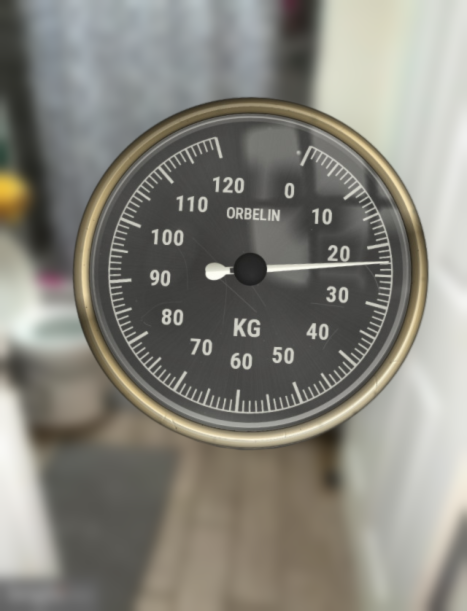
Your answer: 23kg
